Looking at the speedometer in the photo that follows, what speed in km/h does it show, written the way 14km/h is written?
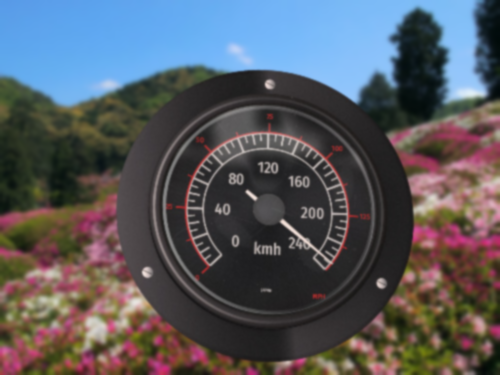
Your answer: 235km/h
